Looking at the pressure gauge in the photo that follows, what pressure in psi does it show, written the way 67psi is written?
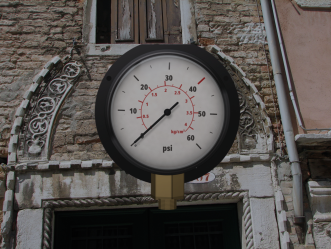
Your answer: 0psi
